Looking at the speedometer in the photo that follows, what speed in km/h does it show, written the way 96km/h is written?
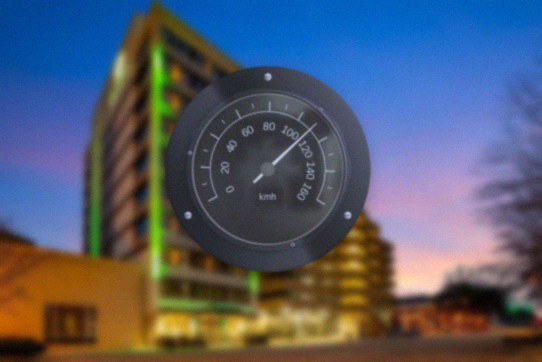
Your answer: 110km/h
